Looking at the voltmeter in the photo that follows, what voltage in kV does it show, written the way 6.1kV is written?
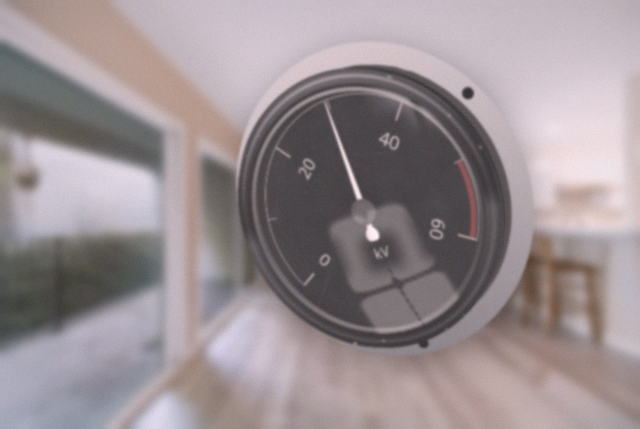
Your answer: 30kV
